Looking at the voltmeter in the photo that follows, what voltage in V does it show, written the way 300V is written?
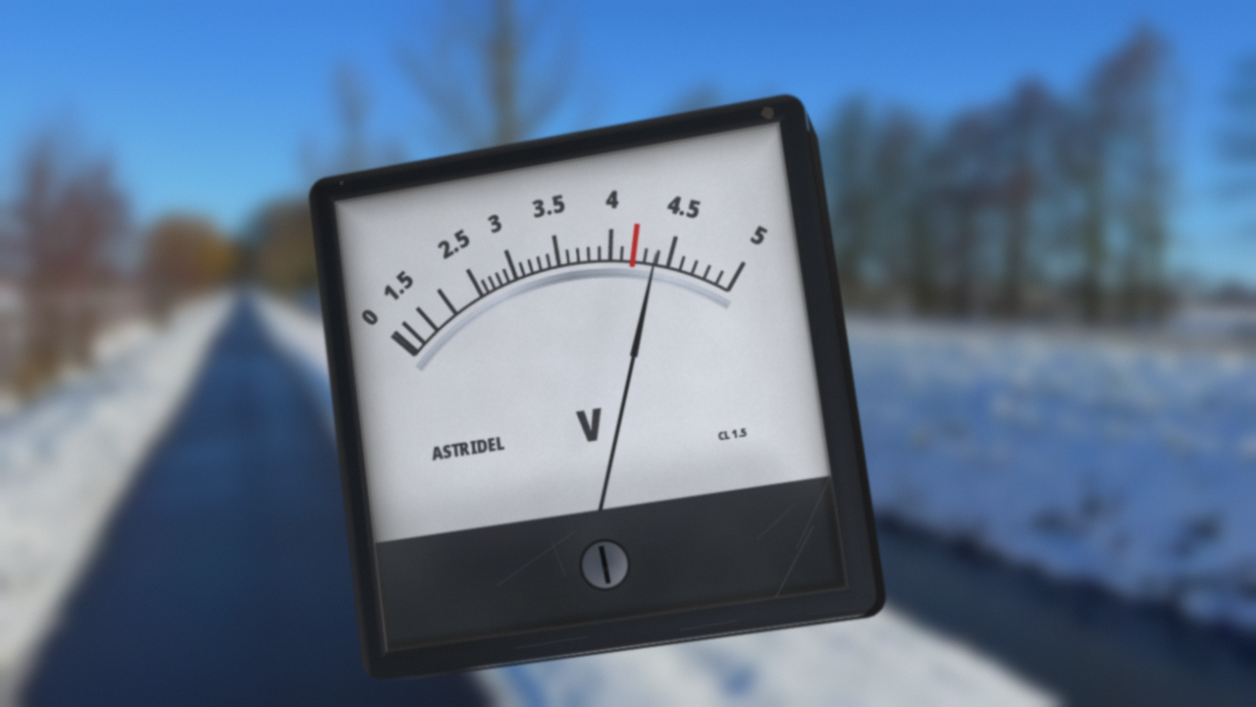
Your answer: 4.4V
